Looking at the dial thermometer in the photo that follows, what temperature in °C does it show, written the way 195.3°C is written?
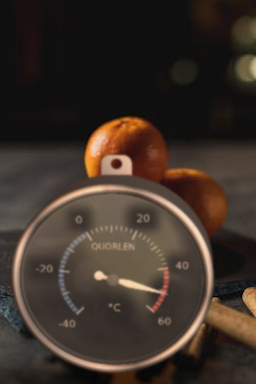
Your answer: 50°C
